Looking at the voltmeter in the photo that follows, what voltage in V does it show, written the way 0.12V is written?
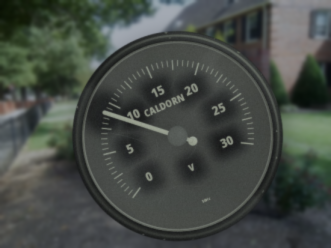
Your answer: 9V
